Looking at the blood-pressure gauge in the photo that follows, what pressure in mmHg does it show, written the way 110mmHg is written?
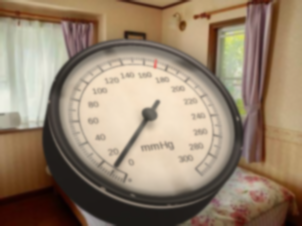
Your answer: 10mmHg
